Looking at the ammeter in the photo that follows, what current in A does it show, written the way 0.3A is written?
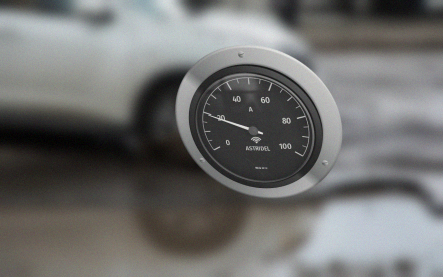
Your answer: 20A
